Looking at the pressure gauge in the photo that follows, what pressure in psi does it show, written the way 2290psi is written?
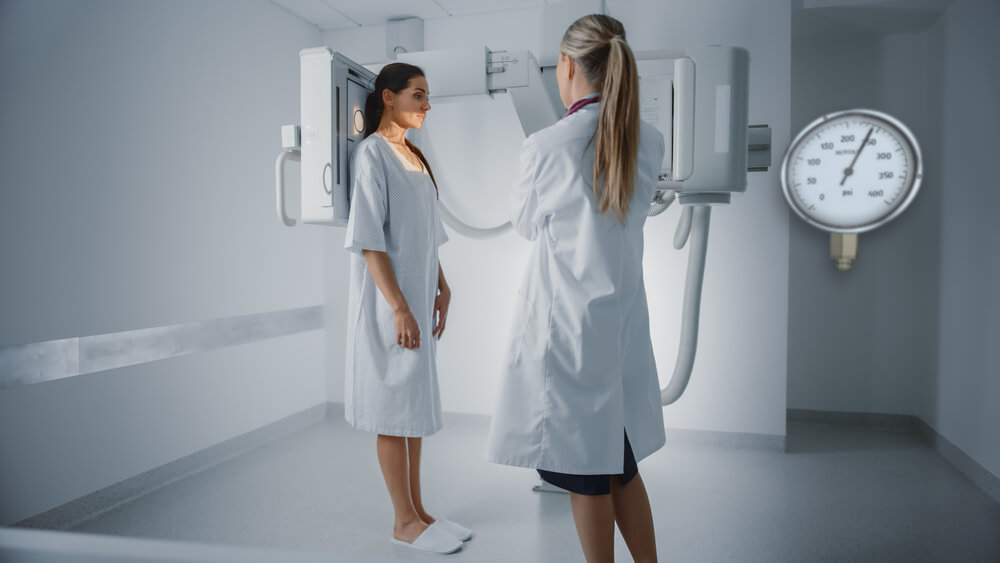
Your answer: 240psi
